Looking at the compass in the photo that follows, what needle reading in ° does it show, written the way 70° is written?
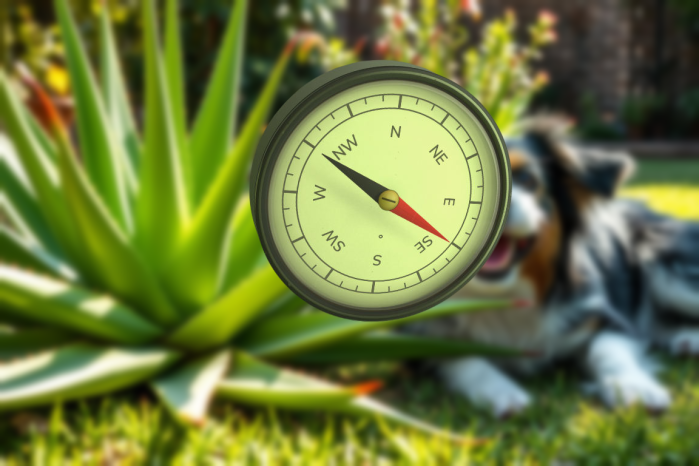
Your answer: 120°
